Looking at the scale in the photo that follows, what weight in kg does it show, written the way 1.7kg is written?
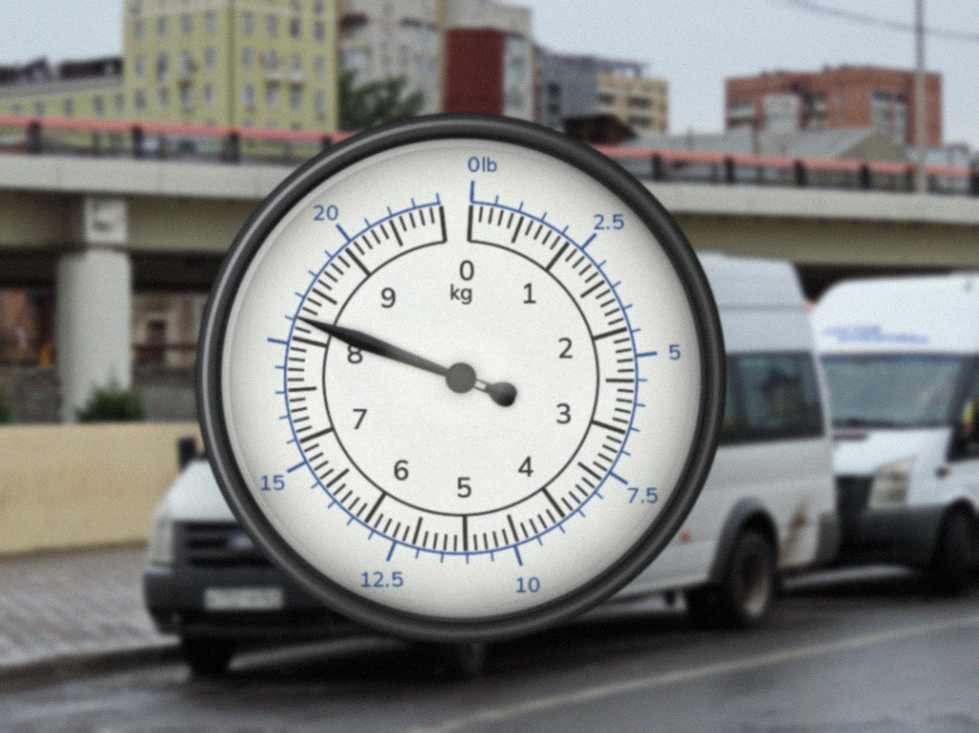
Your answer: 8.2kg
